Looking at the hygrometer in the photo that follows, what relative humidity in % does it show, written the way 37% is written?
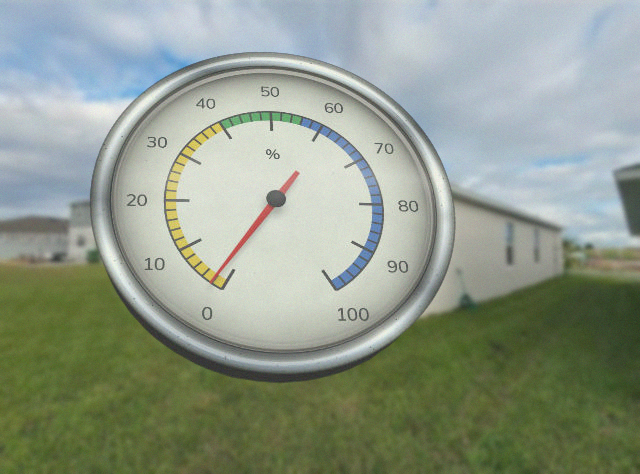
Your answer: 2%
